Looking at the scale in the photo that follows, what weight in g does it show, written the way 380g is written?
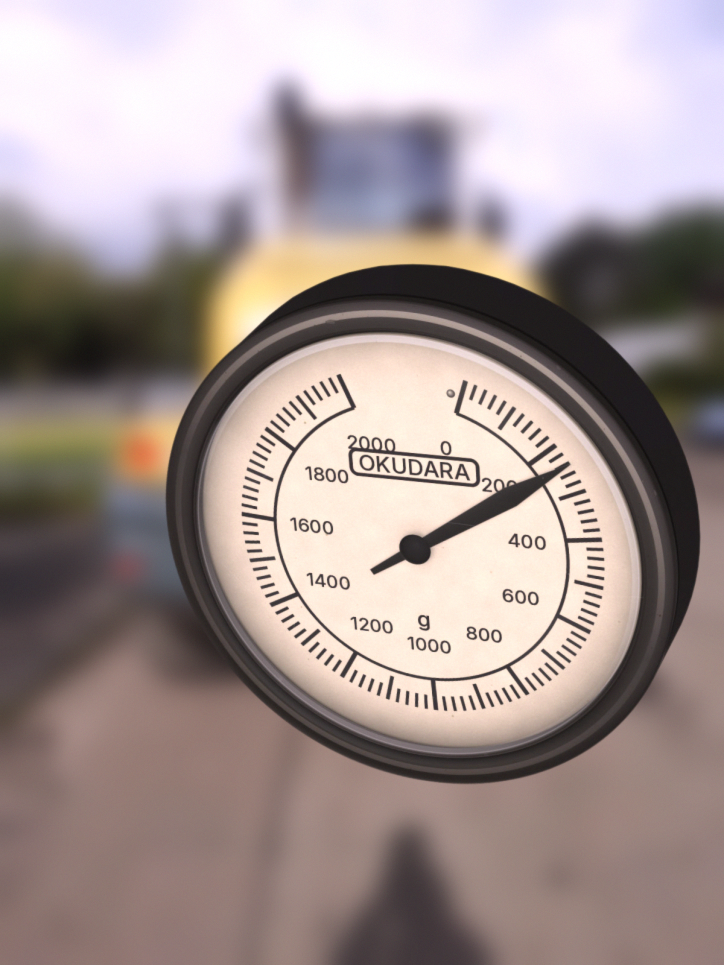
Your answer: 240g
